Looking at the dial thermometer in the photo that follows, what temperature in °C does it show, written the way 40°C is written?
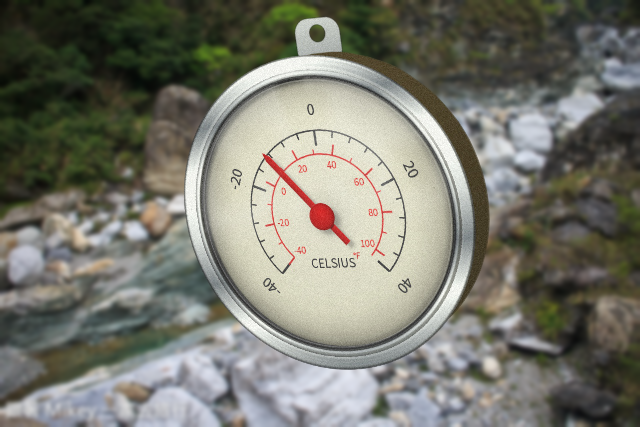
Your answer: -12°C
